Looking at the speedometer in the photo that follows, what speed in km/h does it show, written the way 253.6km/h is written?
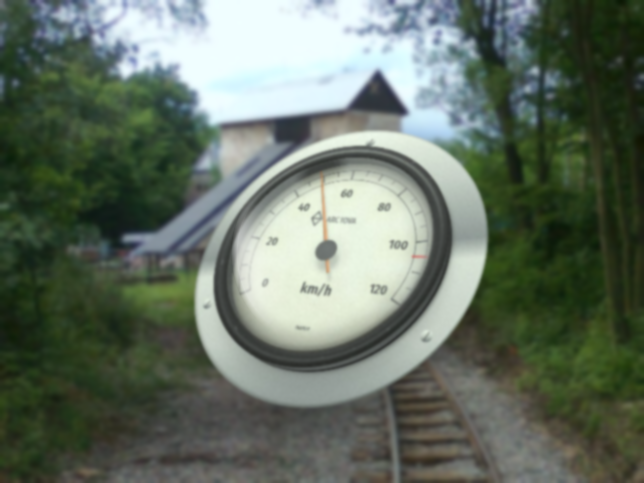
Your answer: 50km/h
